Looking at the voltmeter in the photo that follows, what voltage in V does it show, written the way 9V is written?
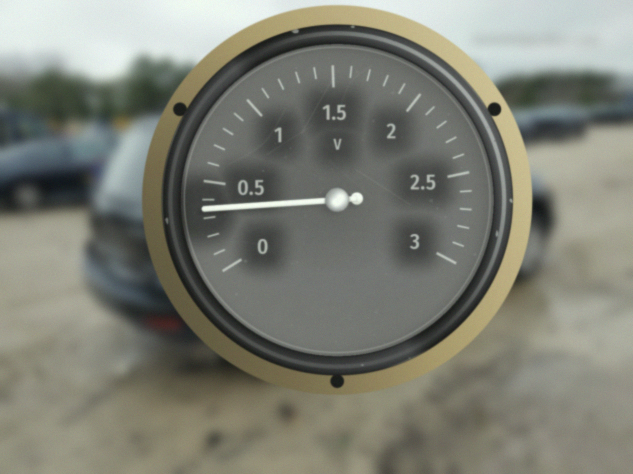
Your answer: 0.35V
